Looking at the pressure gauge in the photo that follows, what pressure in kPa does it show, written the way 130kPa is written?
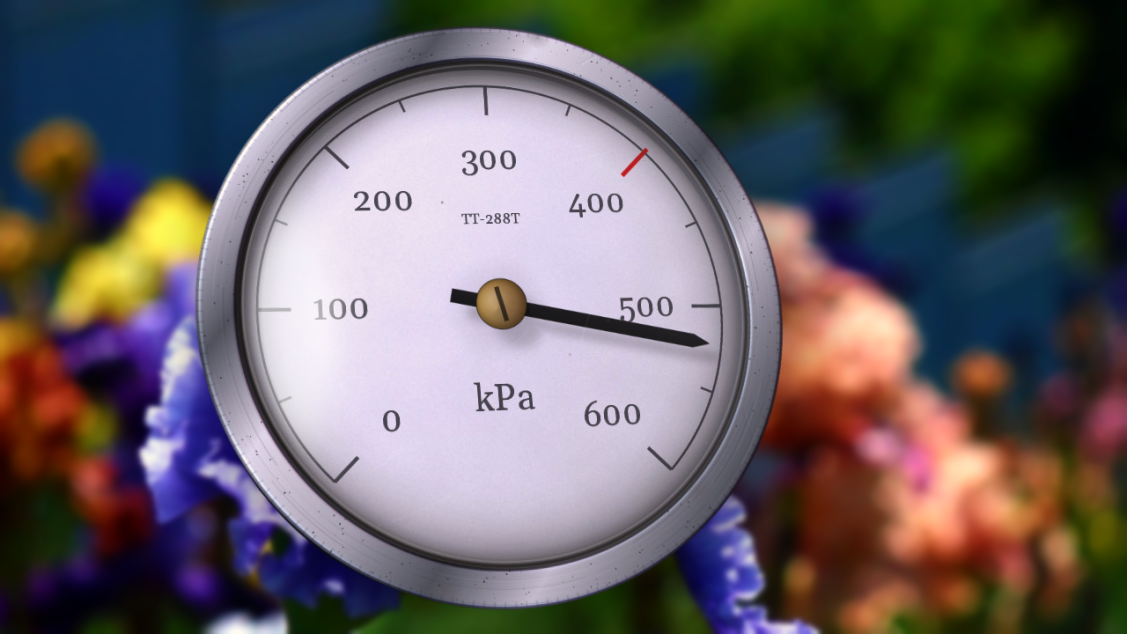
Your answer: 525kPa
